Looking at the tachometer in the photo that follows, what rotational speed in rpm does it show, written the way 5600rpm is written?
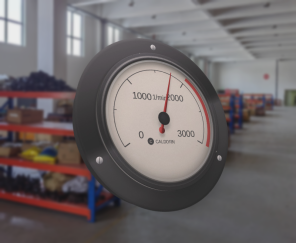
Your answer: 1750rpm
